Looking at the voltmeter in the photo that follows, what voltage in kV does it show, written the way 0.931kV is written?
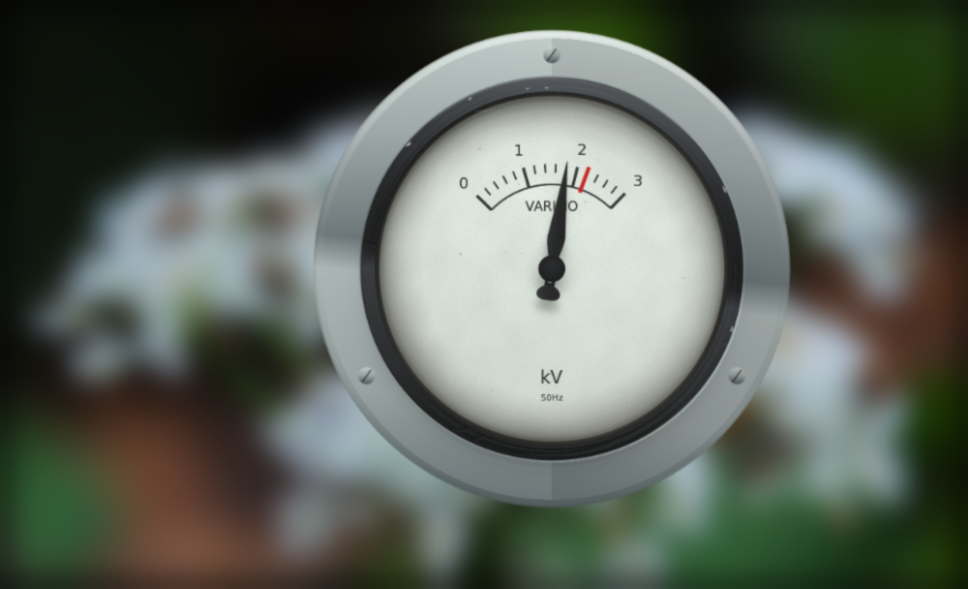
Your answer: 1.8kV
